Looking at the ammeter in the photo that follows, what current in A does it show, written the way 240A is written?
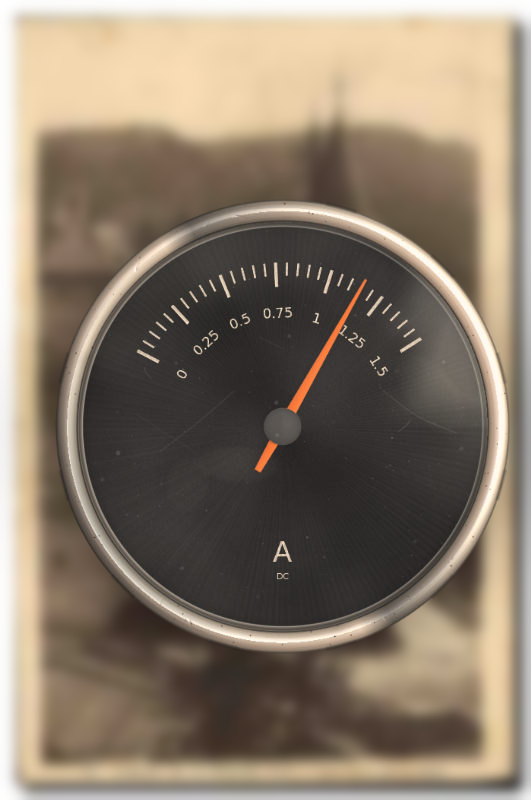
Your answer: 1.15A
